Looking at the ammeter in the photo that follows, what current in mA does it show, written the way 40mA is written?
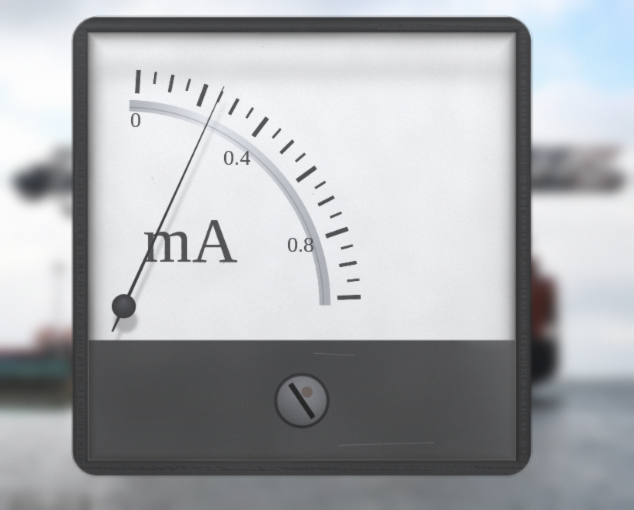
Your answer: 0.25mA
